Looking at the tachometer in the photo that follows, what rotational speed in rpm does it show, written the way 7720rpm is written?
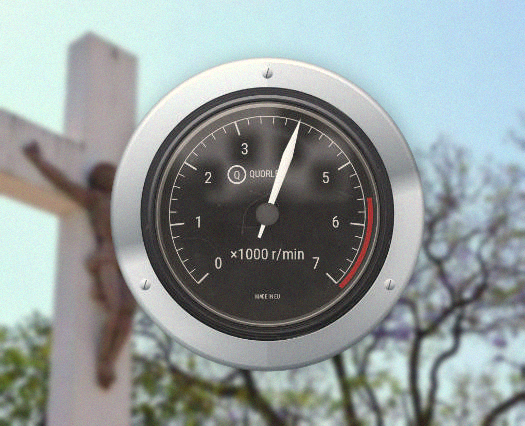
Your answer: 4000rpm
